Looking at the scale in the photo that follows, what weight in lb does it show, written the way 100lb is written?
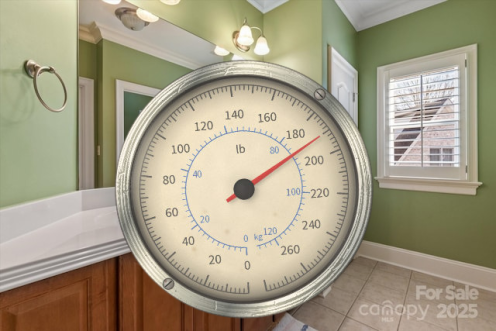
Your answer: 190lb
